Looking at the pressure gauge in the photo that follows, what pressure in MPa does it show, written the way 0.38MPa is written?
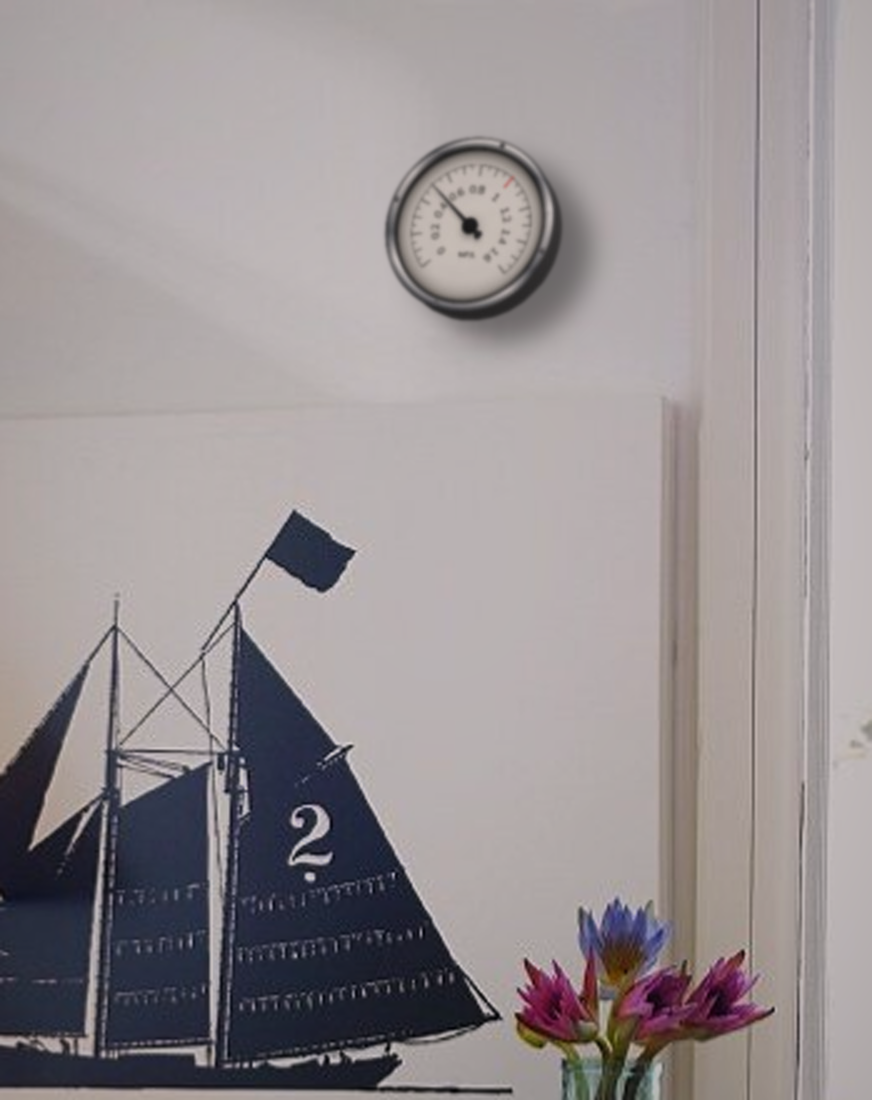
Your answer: 0.5MPa
